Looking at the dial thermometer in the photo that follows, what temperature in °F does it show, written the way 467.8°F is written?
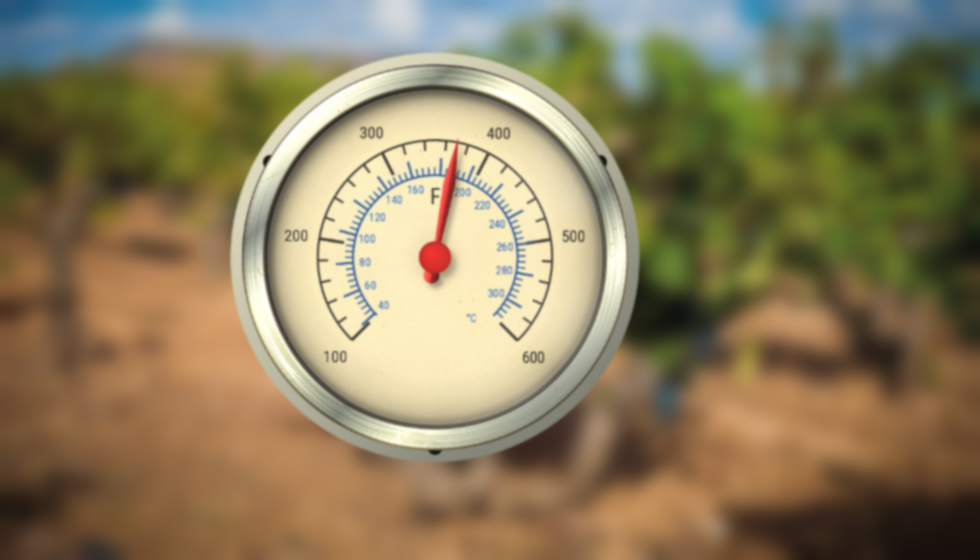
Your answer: 370°F
